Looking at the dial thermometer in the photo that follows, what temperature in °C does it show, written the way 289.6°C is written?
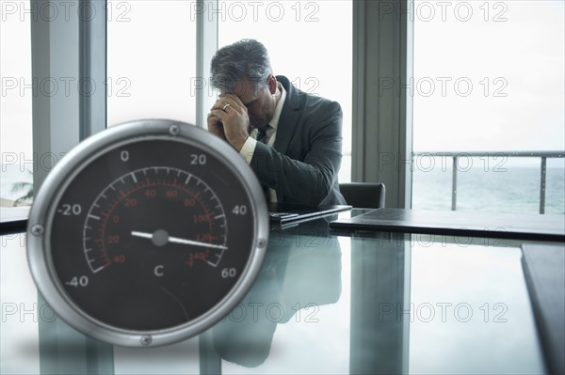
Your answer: 52°C
